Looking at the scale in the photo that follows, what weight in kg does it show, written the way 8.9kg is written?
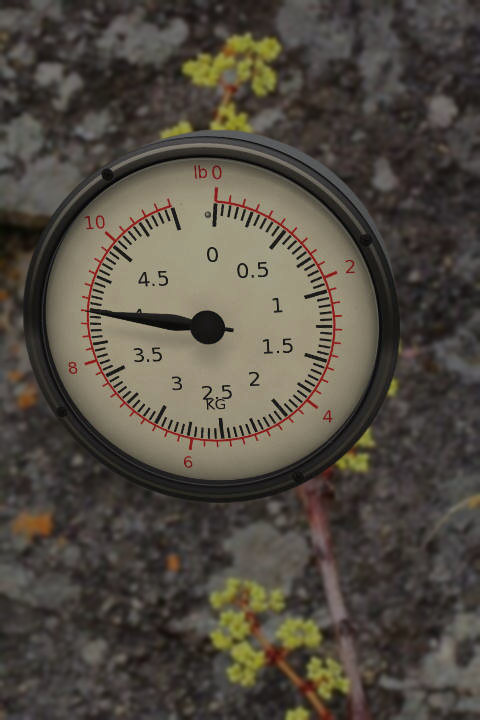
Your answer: 4kg
